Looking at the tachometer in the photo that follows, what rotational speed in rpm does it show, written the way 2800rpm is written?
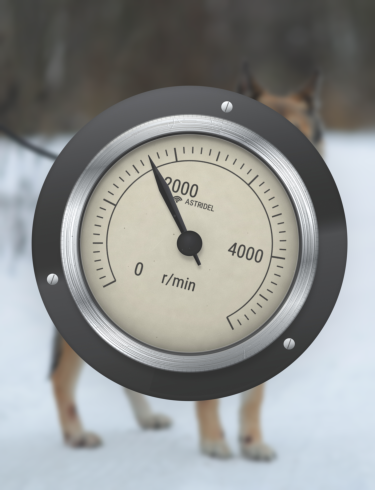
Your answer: 1700rpm
